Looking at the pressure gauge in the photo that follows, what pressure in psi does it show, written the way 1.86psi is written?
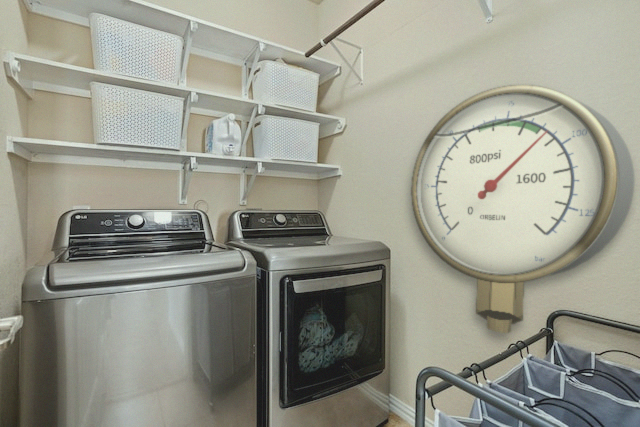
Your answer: 1350psi
